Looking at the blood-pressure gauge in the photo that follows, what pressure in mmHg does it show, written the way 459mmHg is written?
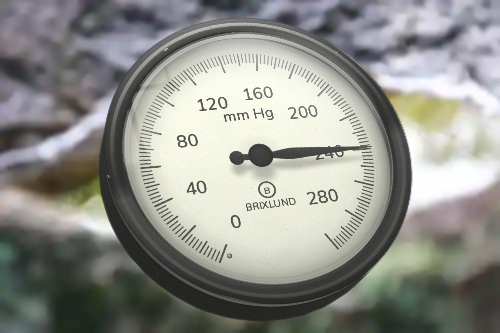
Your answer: 240mmHg
